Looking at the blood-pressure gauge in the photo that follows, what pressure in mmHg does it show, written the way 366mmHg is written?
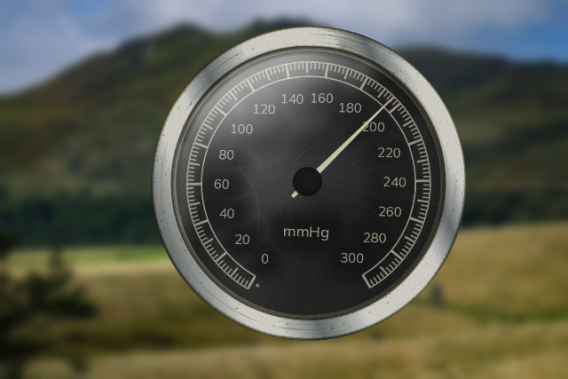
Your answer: 196mmHg
